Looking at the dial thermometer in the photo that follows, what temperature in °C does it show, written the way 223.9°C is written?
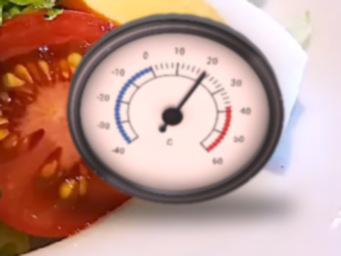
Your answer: 20°C
